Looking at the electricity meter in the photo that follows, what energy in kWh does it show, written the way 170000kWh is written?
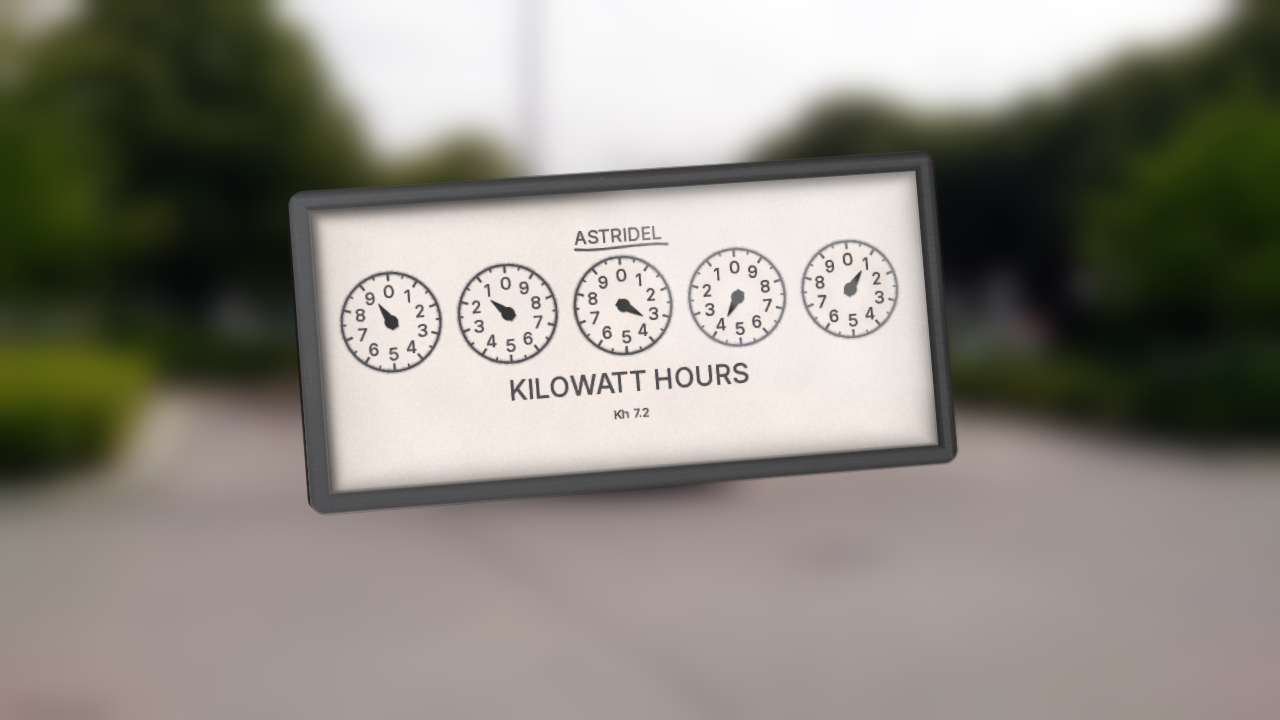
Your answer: 91341kWh
